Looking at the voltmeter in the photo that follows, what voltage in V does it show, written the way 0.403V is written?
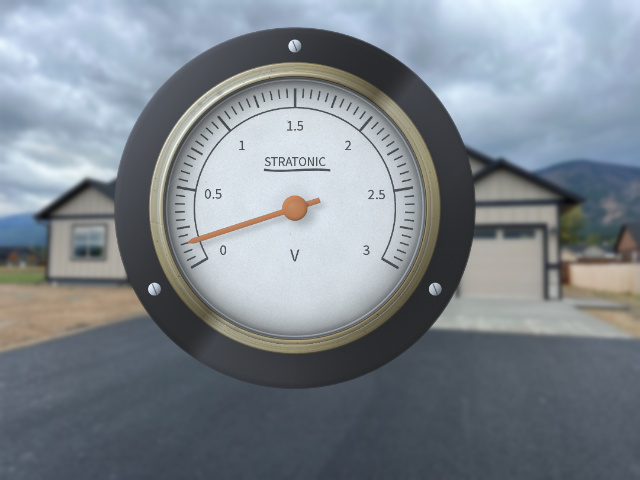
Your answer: 0.15V
